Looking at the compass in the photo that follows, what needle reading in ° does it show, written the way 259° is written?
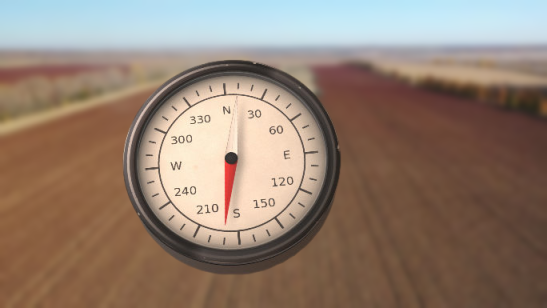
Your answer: 190°
